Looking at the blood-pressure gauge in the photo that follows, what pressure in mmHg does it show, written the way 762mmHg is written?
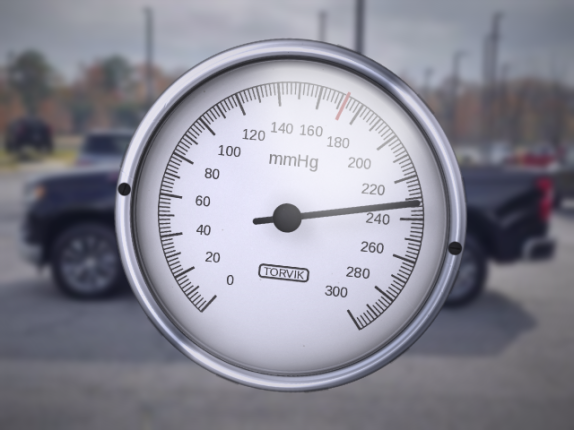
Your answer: 232mmHg
